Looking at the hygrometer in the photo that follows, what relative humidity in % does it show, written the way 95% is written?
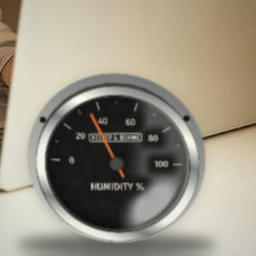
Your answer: 35%
